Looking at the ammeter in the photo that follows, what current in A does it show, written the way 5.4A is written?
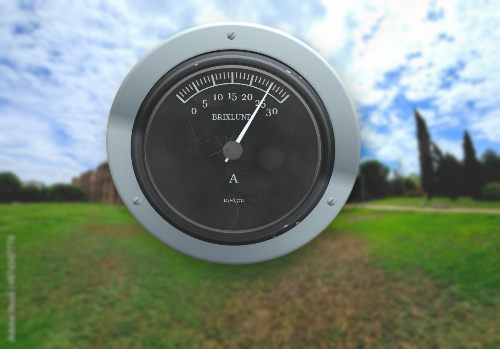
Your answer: 25A
